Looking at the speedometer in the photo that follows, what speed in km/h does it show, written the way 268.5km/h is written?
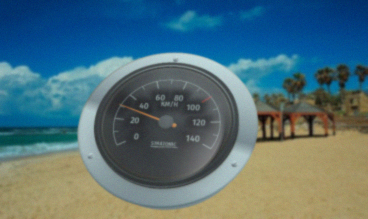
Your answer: 30km/h
